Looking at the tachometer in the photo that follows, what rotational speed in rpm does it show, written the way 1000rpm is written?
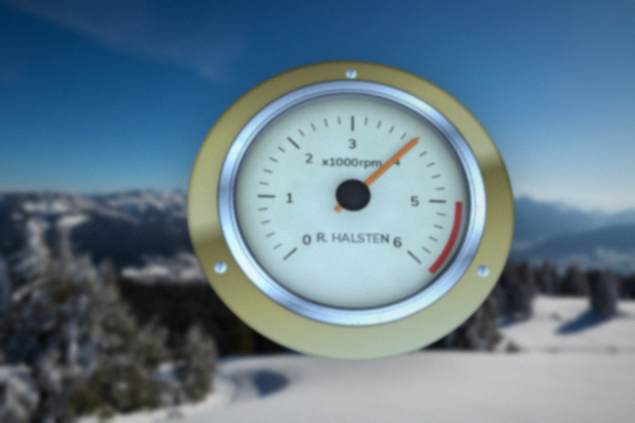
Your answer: 4000rpm
